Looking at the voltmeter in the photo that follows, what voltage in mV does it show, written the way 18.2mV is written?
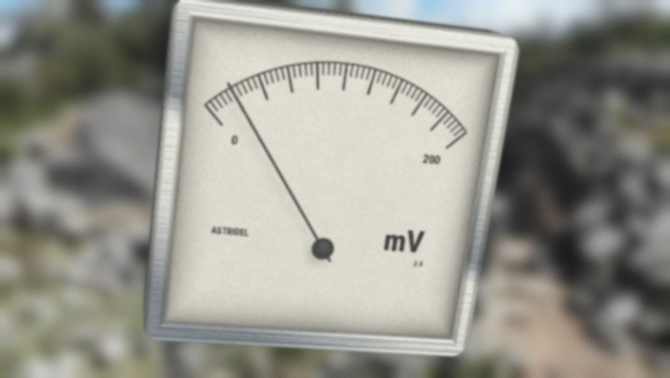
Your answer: 20mV
